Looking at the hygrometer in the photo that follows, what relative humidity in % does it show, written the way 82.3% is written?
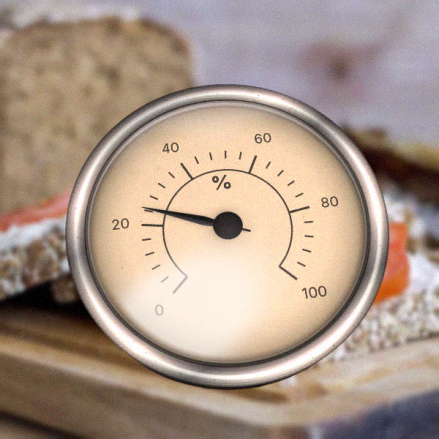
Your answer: 24%
